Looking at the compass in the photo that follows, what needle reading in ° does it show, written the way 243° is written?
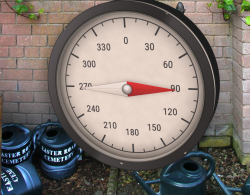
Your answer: 90°
